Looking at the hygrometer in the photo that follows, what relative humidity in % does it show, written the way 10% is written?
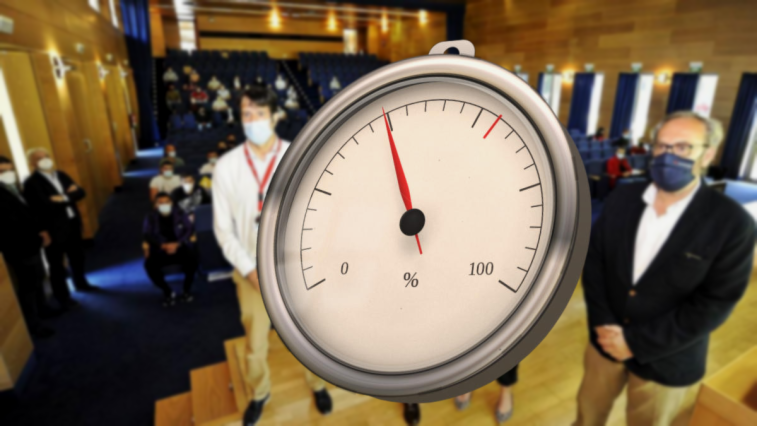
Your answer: 40%
